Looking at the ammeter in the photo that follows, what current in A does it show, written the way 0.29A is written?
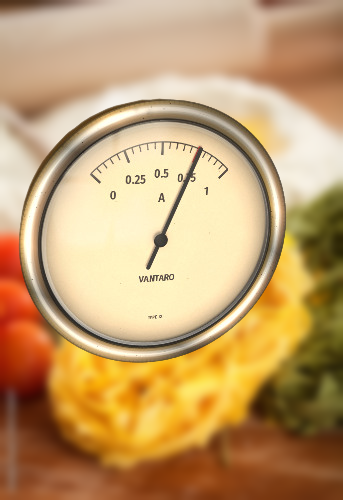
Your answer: 0.75A
